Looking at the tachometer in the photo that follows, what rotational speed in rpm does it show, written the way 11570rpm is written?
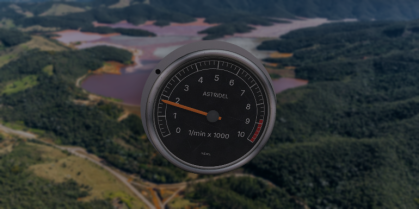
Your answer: 1800rpm
